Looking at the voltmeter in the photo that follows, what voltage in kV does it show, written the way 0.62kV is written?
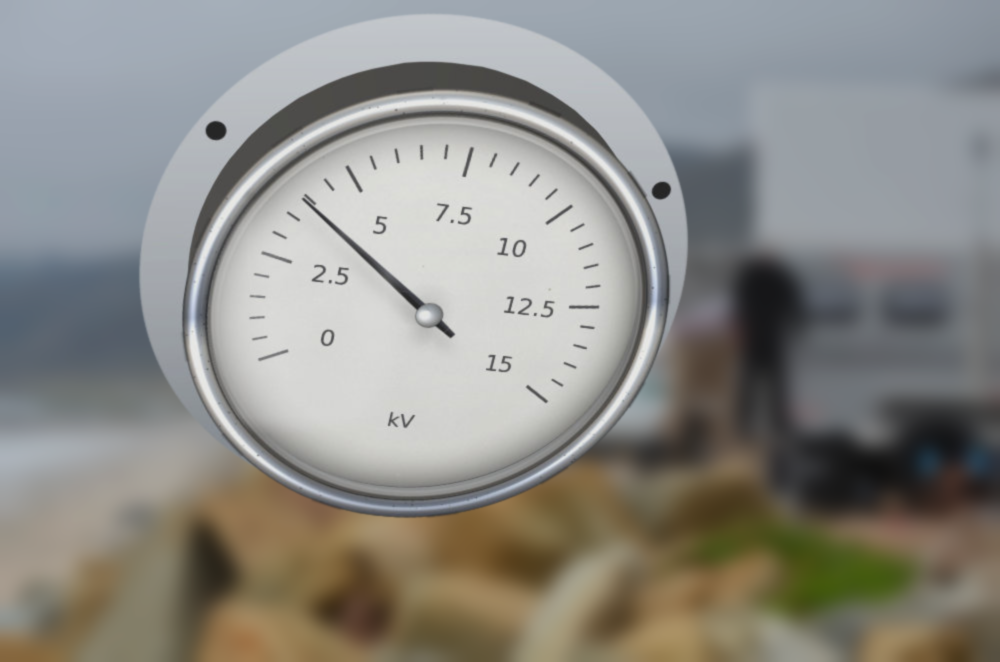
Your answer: 4kV
